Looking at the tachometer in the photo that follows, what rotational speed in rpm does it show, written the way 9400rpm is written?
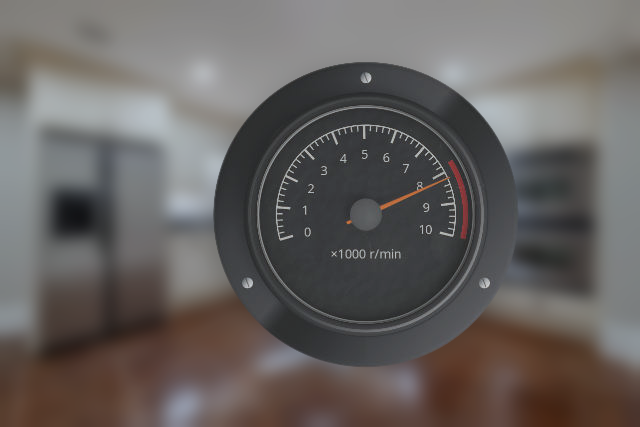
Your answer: 8200rpm
